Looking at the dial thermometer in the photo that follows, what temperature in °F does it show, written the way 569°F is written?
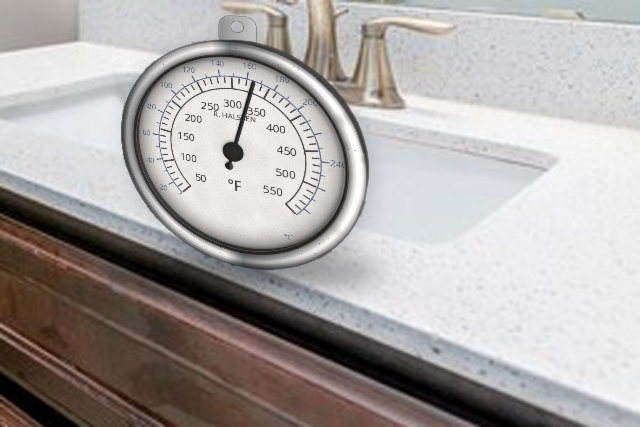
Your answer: 330°F
